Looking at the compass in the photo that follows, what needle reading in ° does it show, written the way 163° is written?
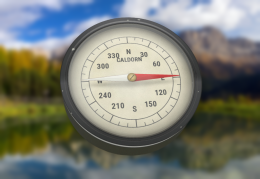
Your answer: 90°
